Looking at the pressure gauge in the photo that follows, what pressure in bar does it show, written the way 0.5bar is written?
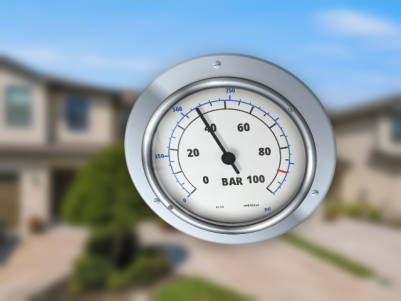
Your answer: 40bar
